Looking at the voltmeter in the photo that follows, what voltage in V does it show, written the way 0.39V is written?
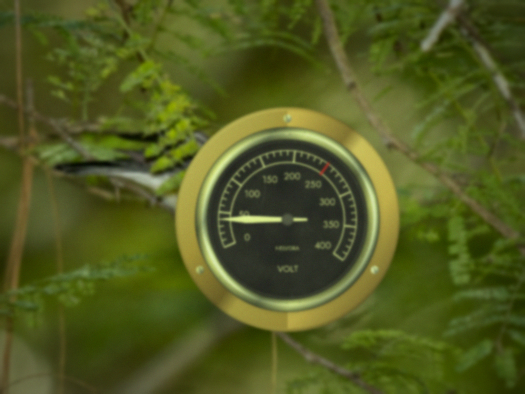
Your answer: 40V
